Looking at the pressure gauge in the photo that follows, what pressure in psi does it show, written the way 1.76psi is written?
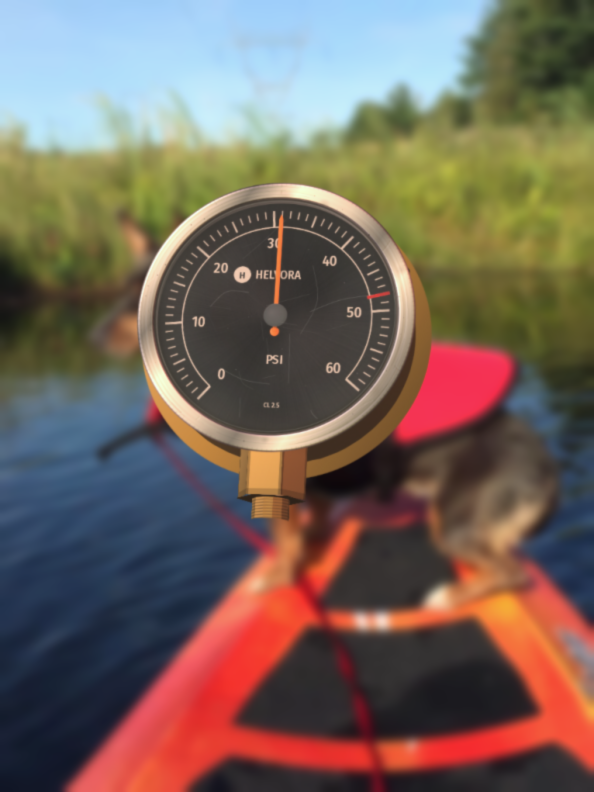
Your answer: 31psi
